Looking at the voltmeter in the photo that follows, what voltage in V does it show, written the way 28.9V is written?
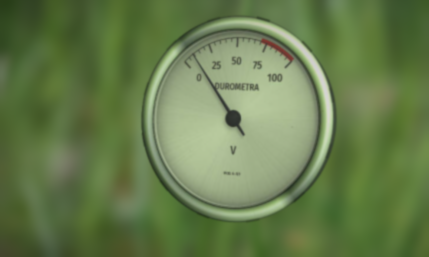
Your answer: 10V
